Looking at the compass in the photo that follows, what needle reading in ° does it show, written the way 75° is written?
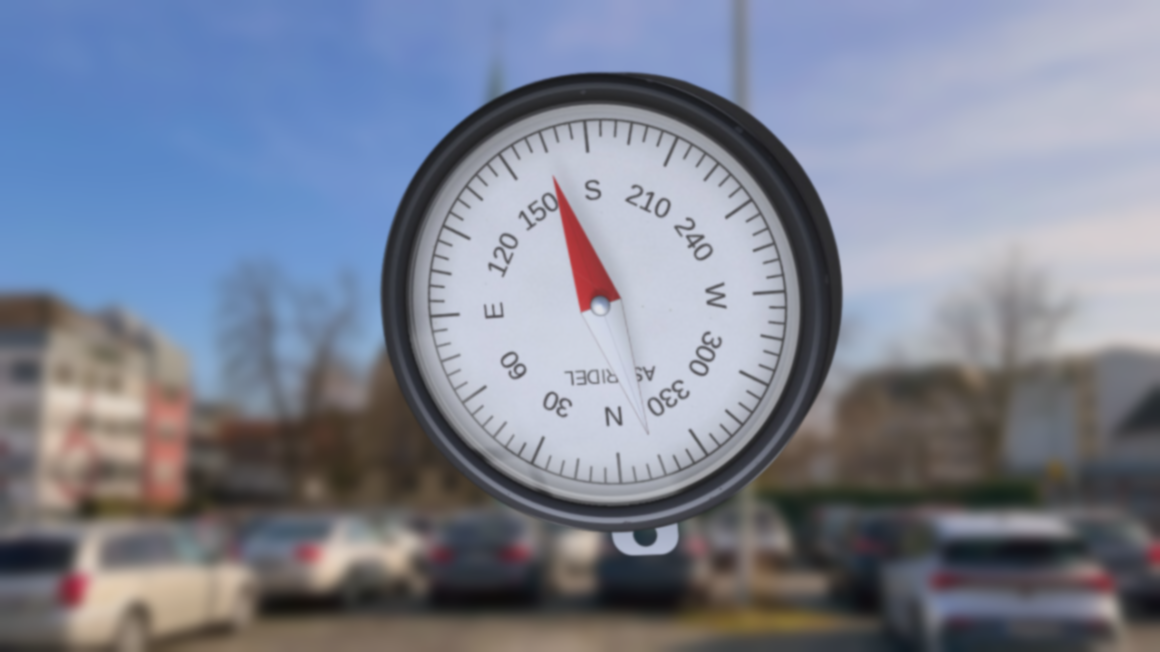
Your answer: 165°
